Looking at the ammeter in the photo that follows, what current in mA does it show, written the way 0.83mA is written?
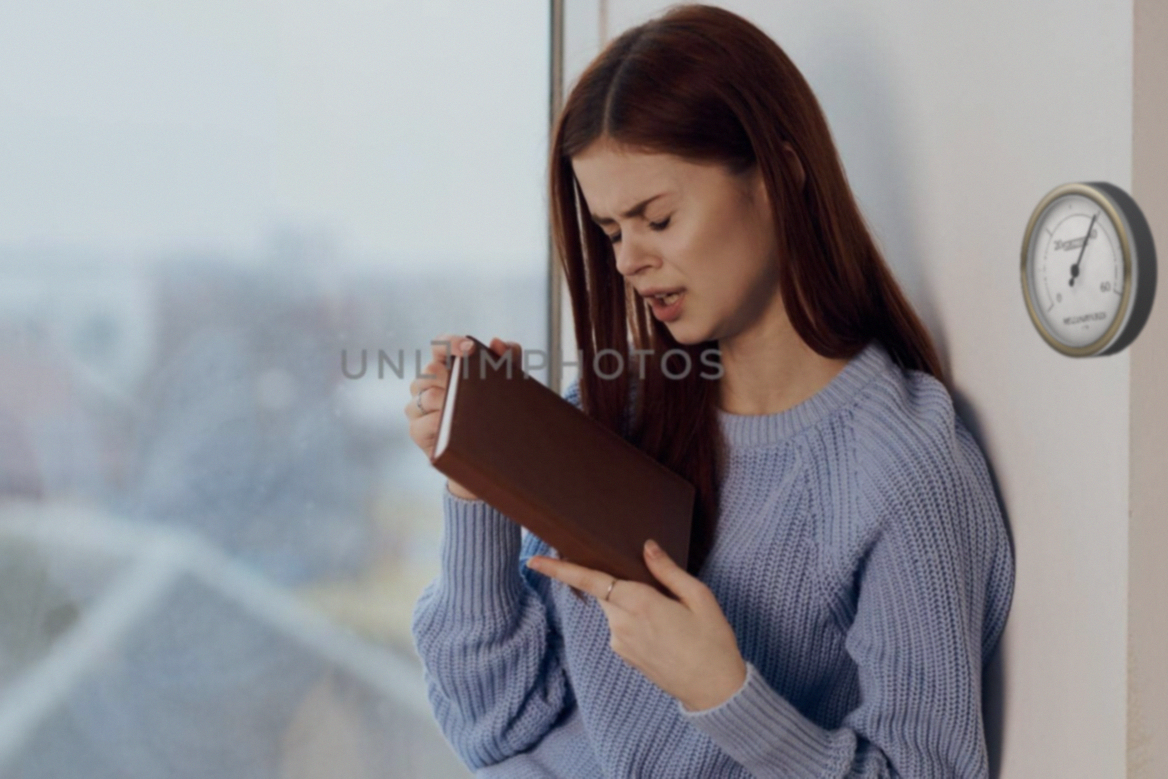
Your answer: 40mA
